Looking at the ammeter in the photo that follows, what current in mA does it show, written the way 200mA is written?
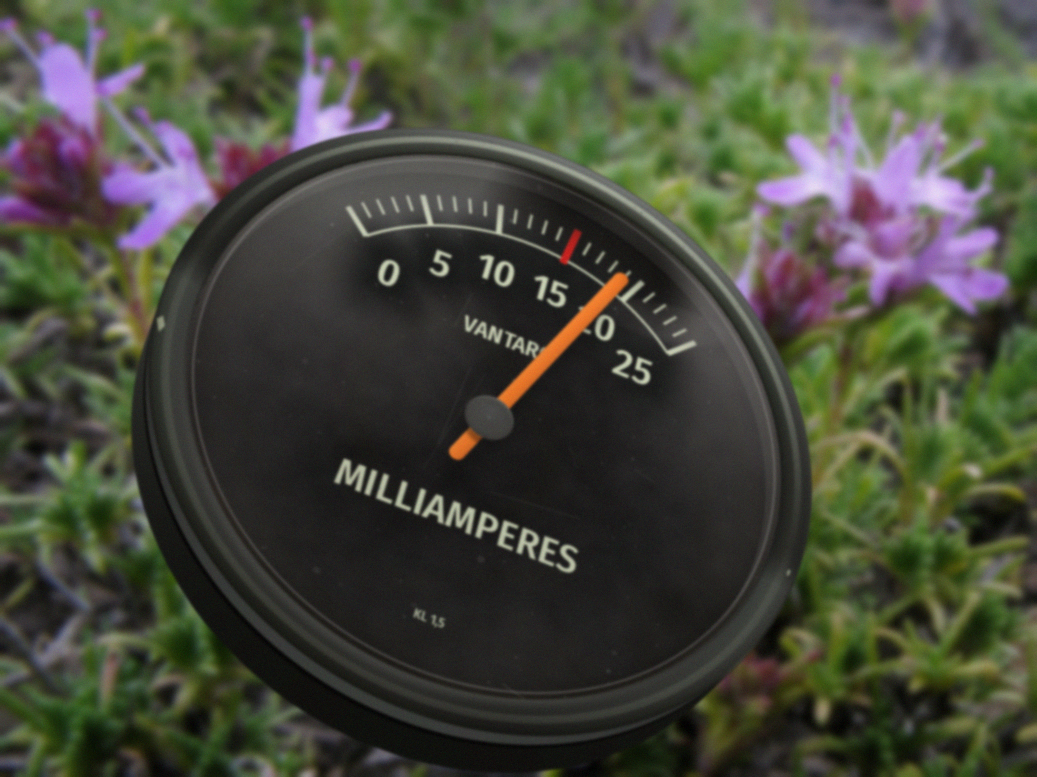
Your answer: 19mA
